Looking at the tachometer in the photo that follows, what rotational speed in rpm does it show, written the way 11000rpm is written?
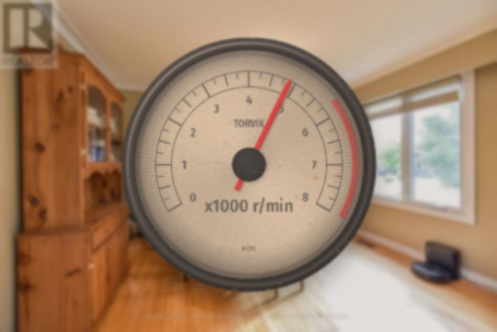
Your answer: 4875rpm
